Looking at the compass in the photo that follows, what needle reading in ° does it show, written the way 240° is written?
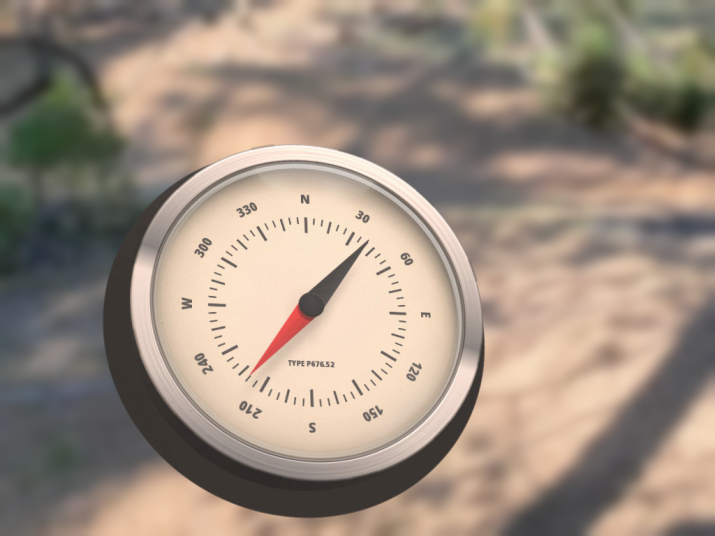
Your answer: 220°
